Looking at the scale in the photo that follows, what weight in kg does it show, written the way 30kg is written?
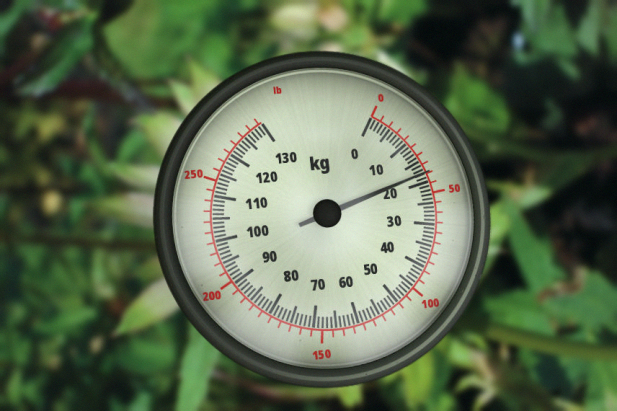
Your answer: 18kg
